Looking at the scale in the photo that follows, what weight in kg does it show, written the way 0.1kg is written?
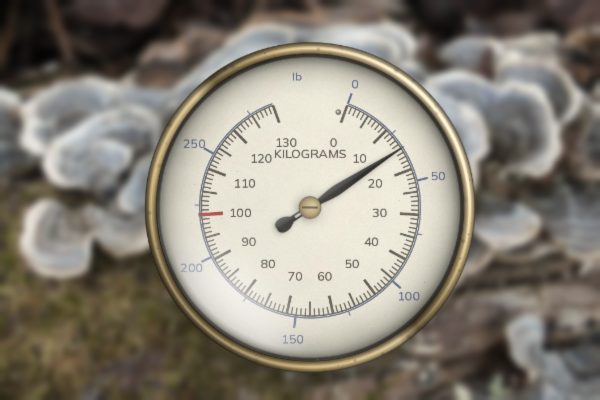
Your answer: 15kg
